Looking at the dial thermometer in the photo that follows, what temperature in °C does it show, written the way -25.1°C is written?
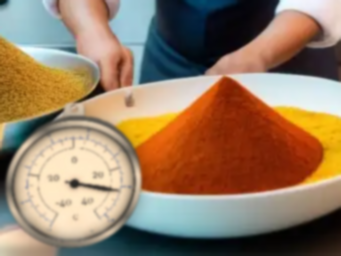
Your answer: 28°C
